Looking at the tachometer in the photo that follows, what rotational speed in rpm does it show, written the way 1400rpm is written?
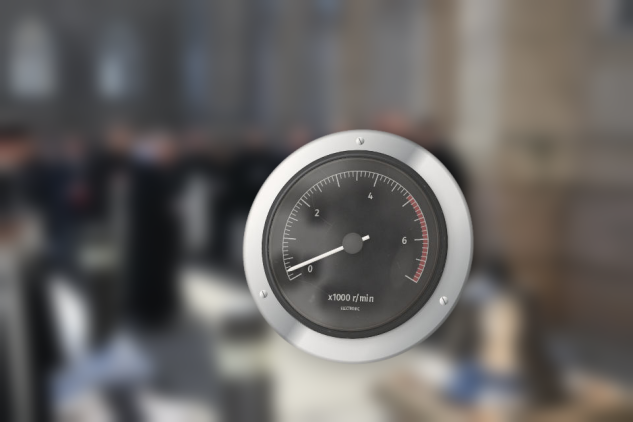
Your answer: 200rpm
